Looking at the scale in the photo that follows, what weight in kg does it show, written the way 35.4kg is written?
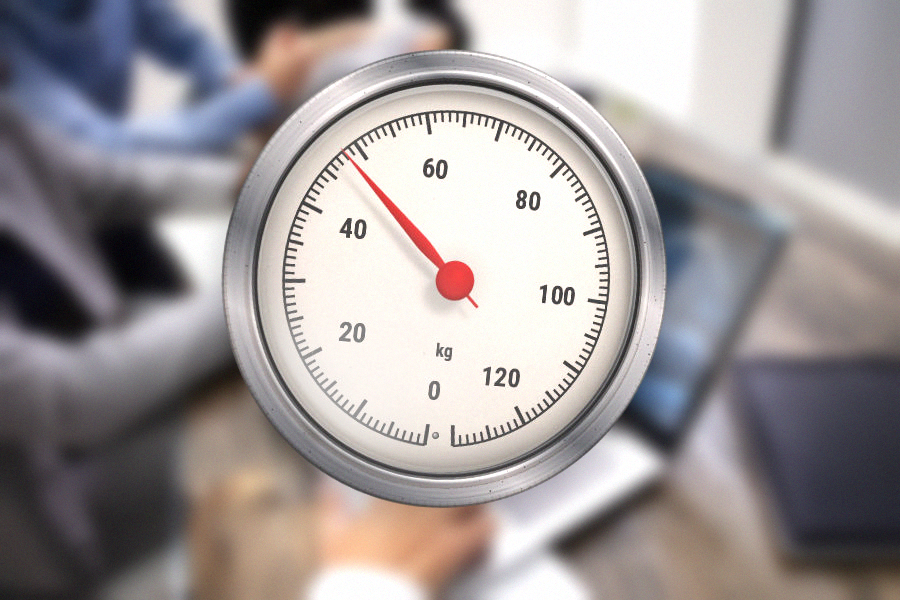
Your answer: 48kg
